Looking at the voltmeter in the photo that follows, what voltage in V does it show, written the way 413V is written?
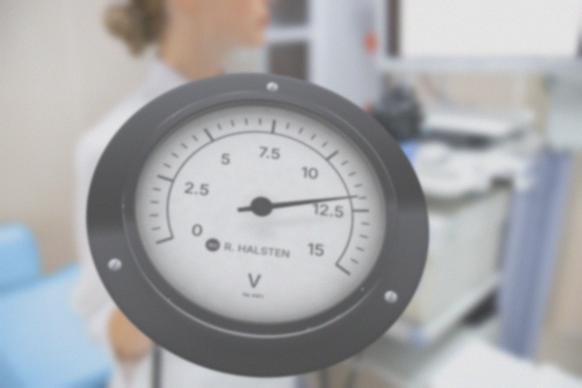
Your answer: 12V
